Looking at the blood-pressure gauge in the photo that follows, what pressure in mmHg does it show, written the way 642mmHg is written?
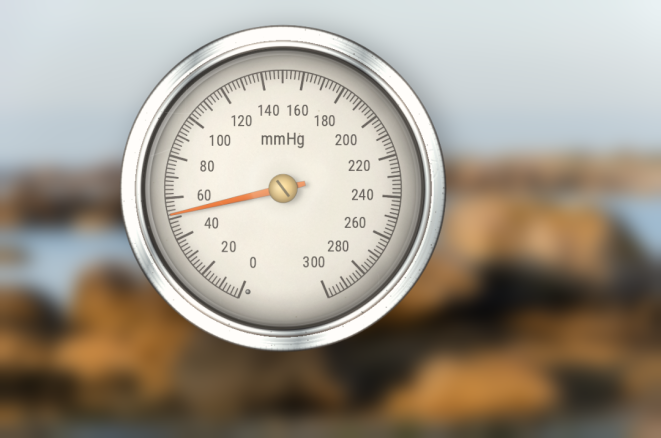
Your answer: 52mmHg
